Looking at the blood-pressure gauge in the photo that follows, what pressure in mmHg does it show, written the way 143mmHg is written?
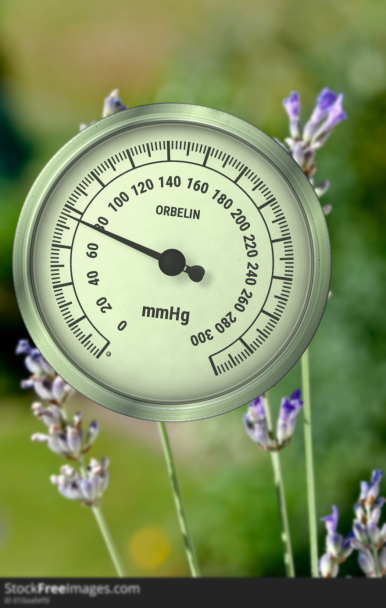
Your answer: 76mmHg
